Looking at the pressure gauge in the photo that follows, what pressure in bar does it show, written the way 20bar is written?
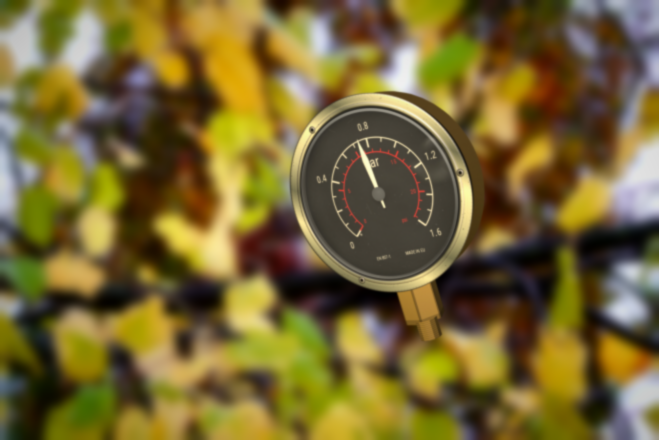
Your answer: 0.75bar
